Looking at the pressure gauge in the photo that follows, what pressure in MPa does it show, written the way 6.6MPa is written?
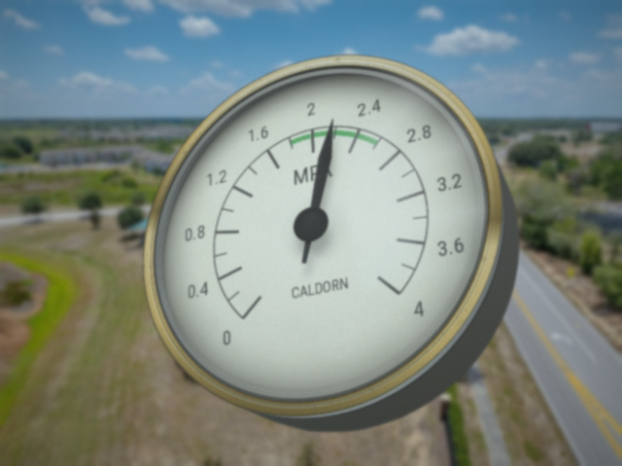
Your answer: 2.2MPa
